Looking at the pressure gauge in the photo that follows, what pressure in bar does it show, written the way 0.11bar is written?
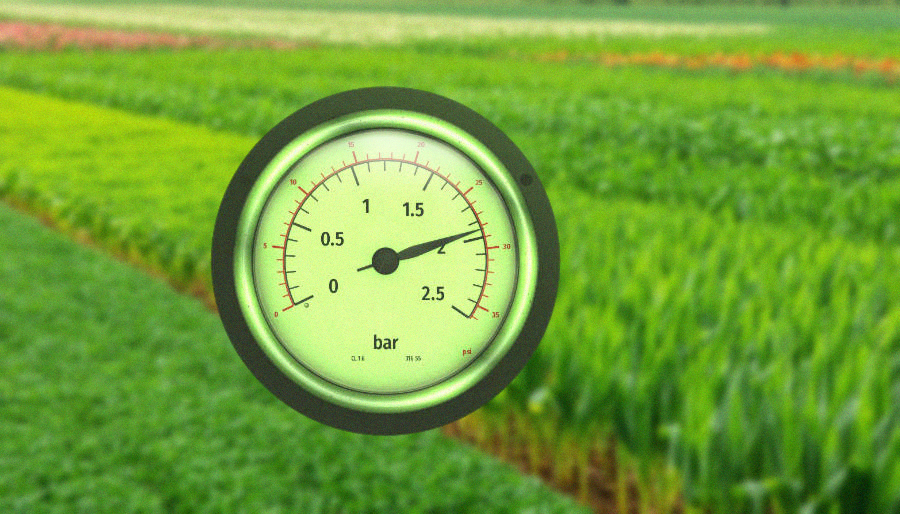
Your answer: 1.95bar
